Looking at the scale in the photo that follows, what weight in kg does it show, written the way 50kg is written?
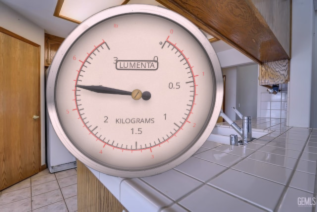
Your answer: 2.5kg
